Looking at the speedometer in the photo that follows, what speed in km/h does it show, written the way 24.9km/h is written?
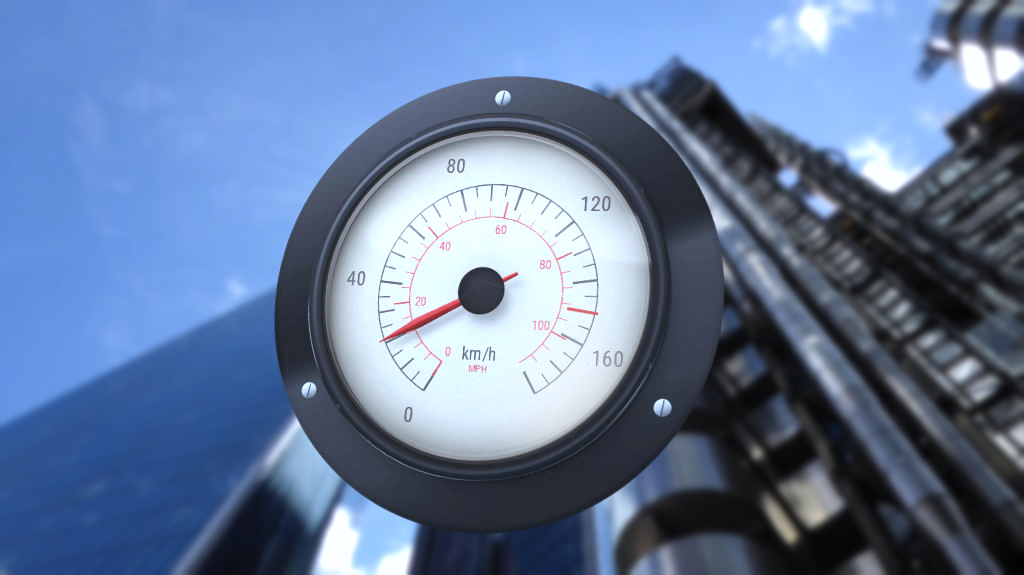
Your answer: 20km/h
